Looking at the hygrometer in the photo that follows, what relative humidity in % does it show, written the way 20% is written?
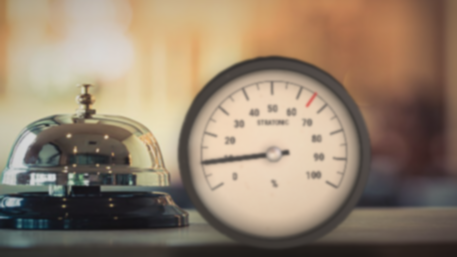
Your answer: 10%
